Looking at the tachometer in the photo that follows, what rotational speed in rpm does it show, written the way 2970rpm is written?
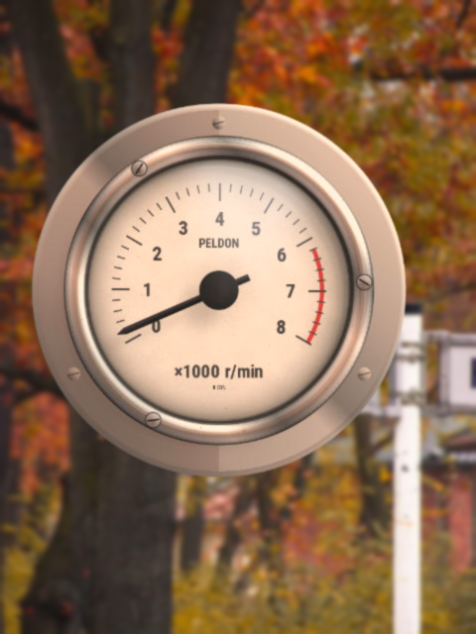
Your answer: 200rpm
